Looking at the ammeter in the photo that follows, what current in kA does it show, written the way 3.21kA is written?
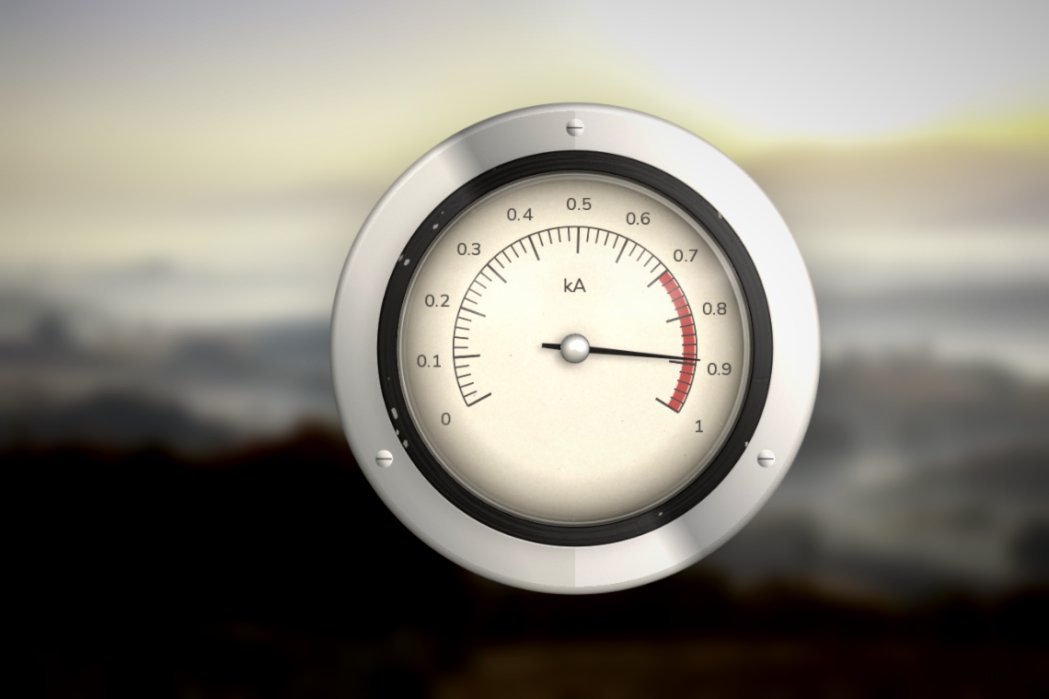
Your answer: 0.89kA
